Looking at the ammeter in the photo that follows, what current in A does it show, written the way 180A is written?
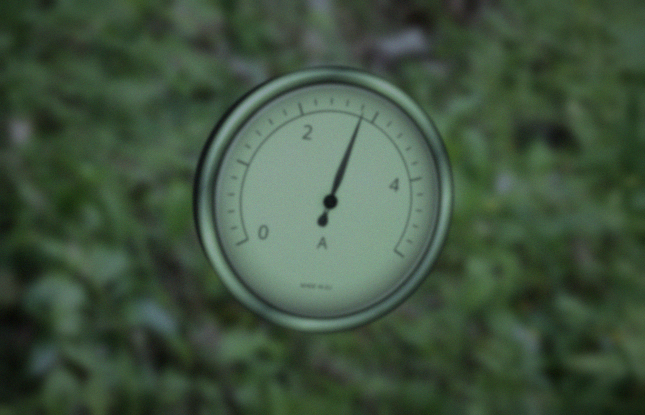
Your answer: 2.8A
